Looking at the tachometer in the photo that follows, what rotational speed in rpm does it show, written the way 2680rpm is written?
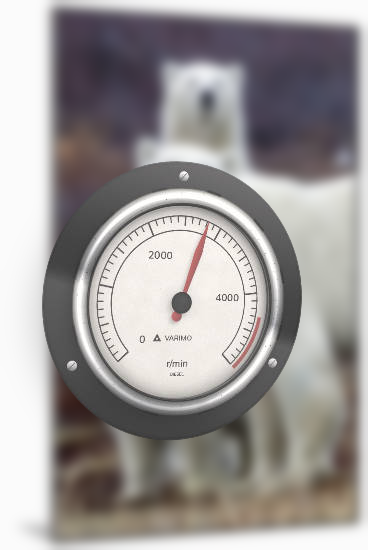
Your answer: 2800rpm
